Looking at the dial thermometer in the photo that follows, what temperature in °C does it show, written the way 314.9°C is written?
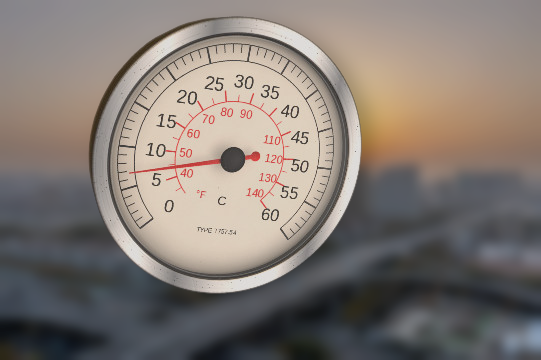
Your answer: 7°C
